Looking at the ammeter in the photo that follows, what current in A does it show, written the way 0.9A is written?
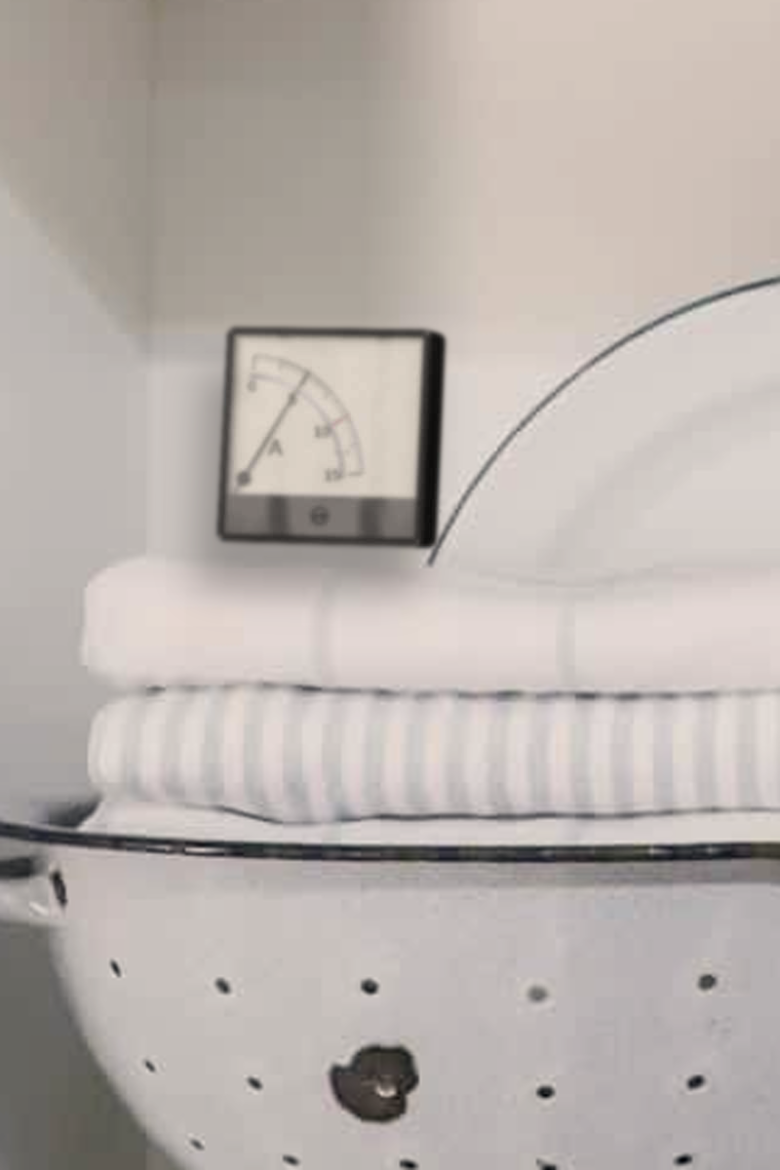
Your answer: 5A
